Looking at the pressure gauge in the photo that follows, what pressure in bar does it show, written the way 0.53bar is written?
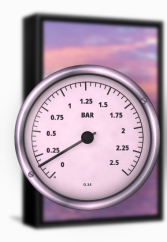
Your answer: 0.15bar
